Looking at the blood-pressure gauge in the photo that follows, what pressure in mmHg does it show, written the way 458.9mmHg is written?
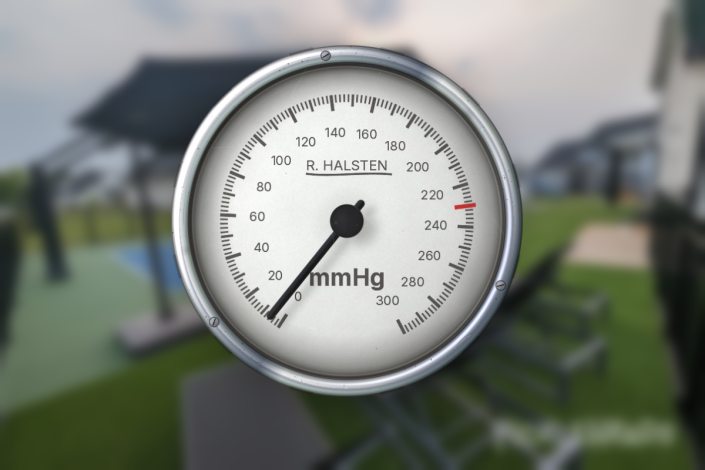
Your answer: 6mmHg
